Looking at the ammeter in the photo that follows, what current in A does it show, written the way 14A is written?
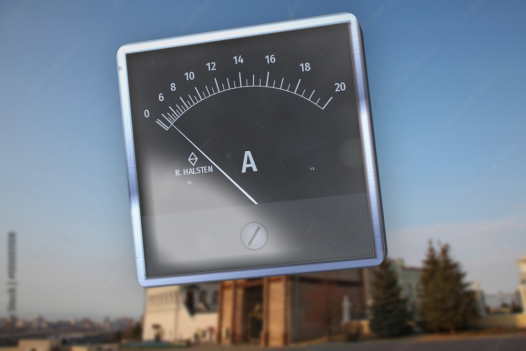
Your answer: 4A
